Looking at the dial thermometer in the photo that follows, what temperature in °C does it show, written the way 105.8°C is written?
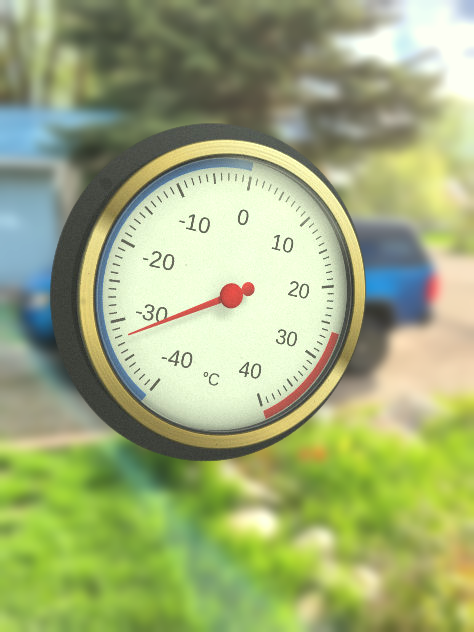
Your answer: -32°C
